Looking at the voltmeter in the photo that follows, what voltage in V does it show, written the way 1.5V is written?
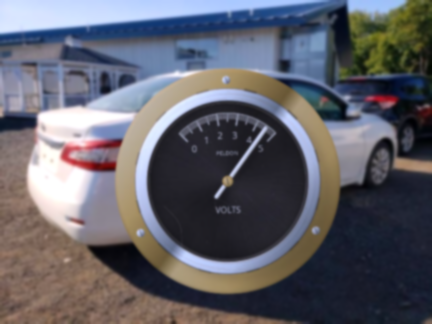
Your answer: 4.5V
